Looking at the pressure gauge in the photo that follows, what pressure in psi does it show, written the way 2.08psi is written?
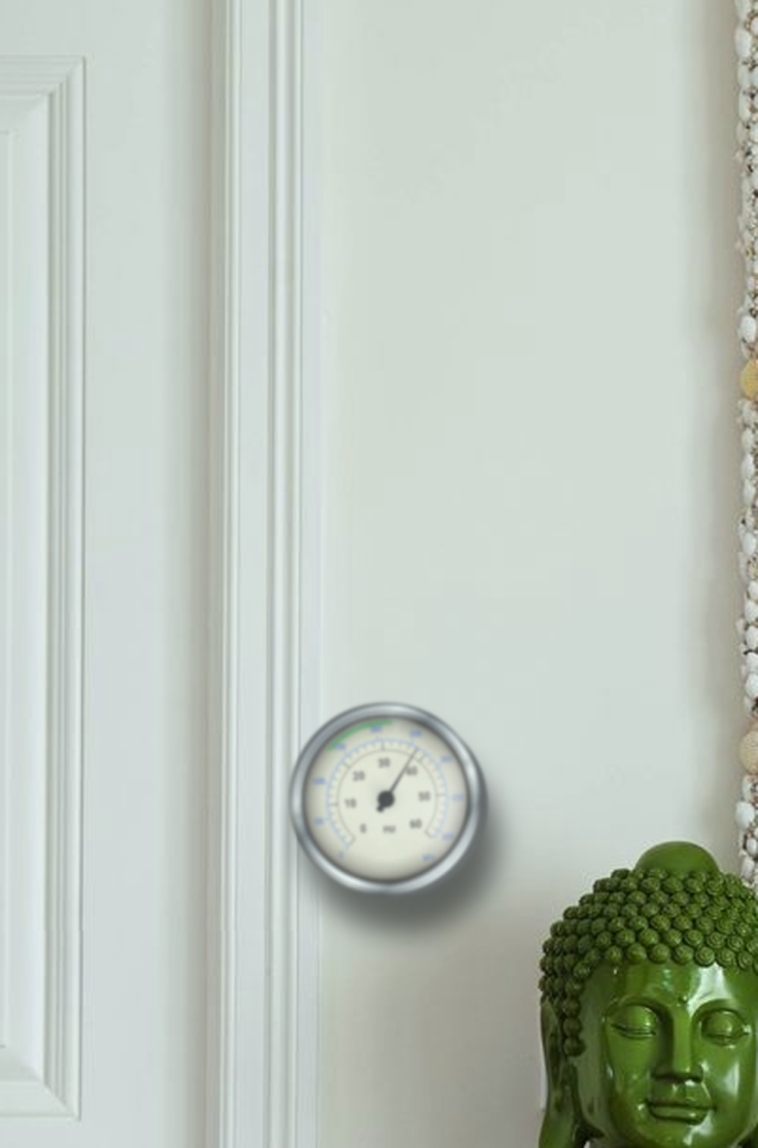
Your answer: 38psi
